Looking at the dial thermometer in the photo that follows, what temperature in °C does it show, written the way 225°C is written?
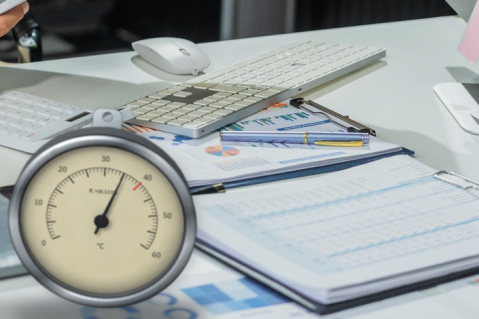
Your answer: 35°C
